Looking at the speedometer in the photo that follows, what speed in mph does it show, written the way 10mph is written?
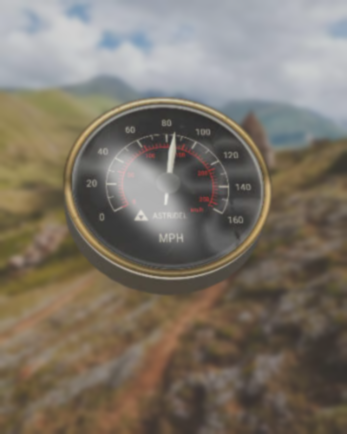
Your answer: 85mph
